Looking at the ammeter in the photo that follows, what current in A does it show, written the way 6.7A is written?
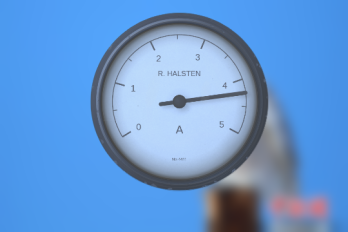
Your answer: 4.25A
